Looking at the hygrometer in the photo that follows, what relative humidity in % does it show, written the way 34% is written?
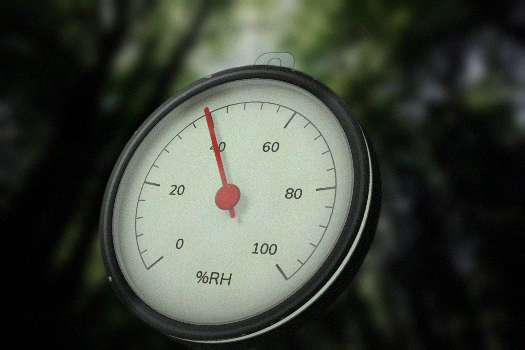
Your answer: 40%
